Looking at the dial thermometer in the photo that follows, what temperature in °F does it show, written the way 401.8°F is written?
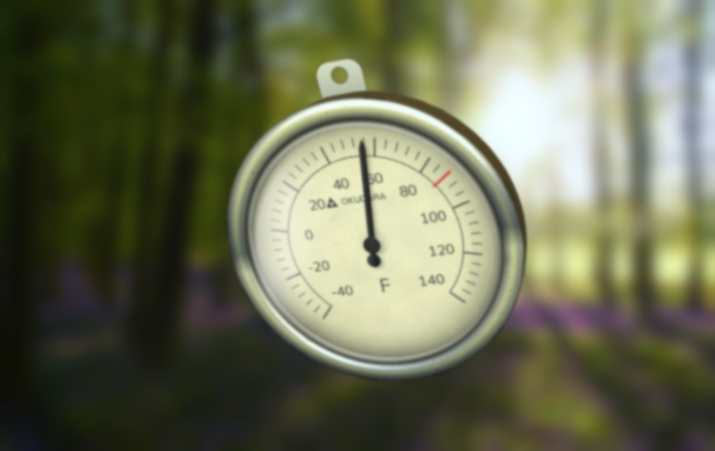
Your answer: 56°F
